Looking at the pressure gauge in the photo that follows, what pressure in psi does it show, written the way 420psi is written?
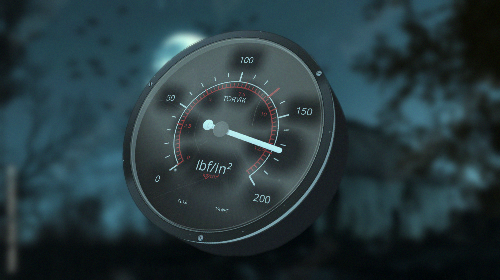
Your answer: 175psi
